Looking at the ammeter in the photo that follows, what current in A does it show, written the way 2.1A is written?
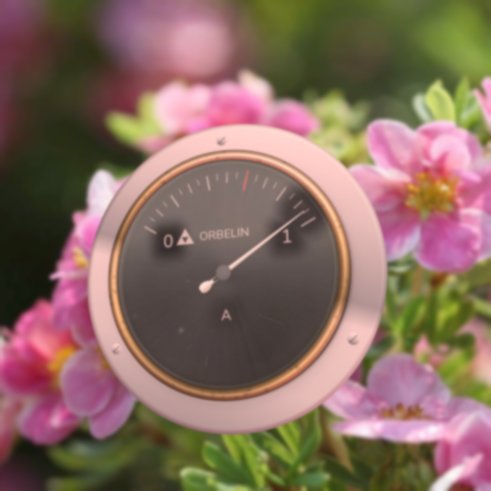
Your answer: 0.95A
